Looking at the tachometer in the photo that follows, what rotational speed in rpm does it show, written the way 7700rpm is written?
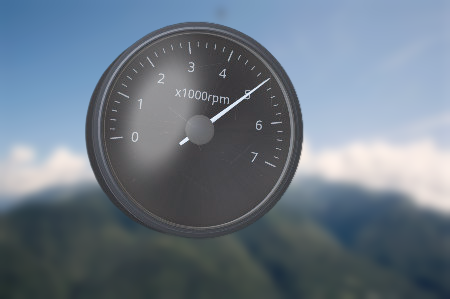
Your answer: 5000rpm
